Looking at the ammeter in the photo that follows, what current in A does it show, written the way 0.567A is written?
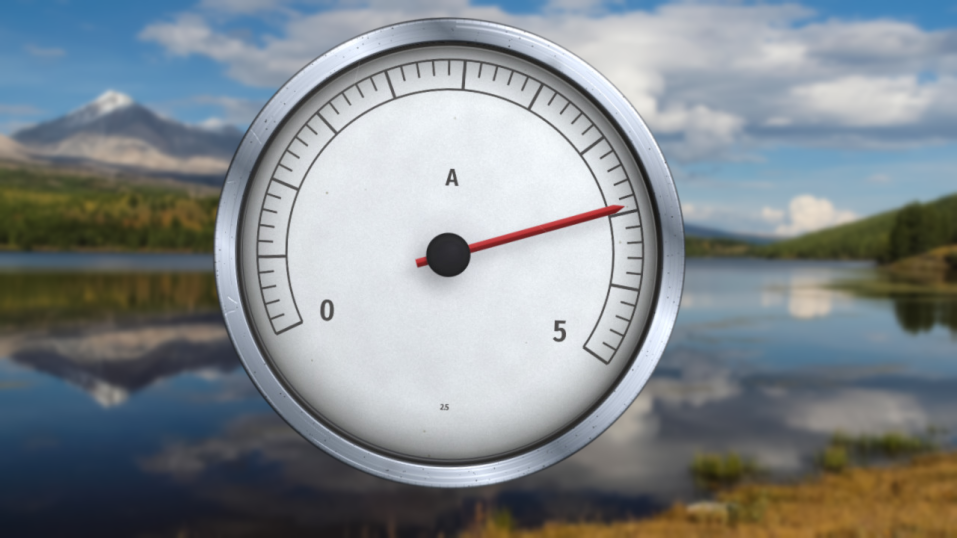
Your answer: 3.95A
